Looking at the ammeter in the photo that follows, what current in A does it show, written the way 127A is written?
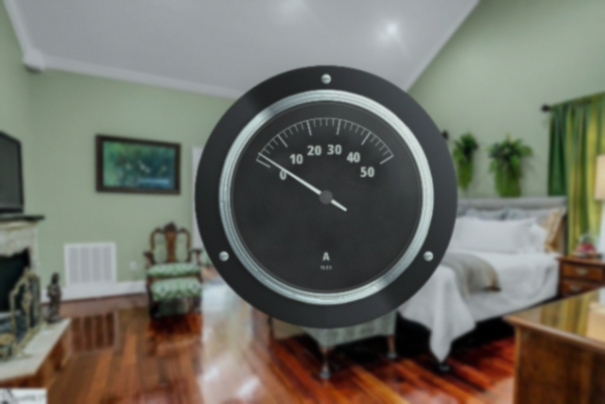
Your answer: 2A
